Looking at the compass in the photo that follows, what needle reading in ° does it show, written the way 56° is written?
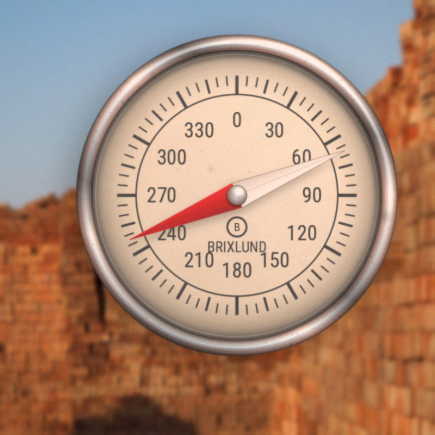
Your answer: 247.5°
